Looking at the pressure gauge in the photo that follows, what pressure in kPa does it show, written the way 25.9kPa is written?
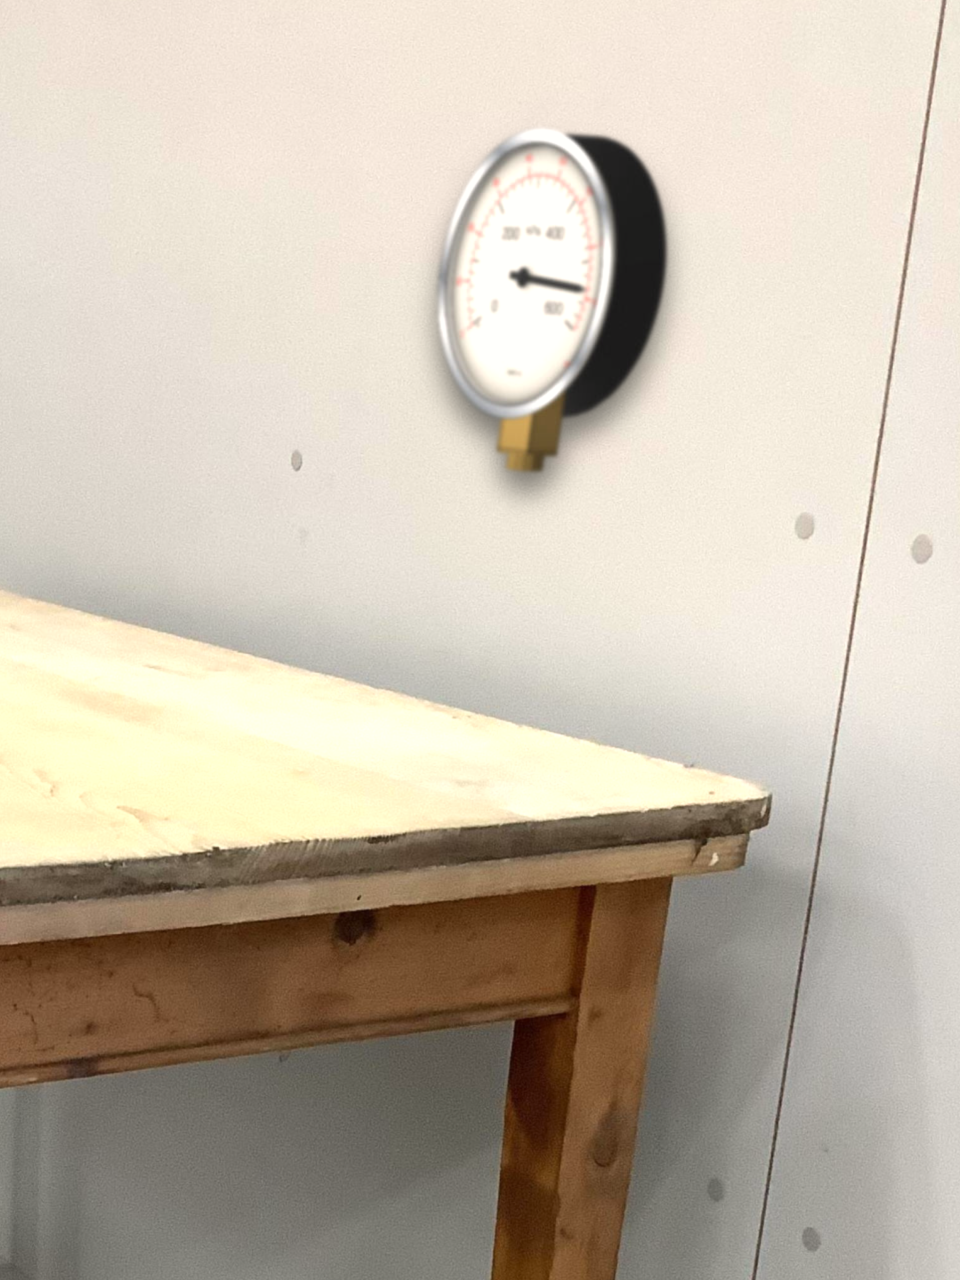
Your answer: 540kPa
